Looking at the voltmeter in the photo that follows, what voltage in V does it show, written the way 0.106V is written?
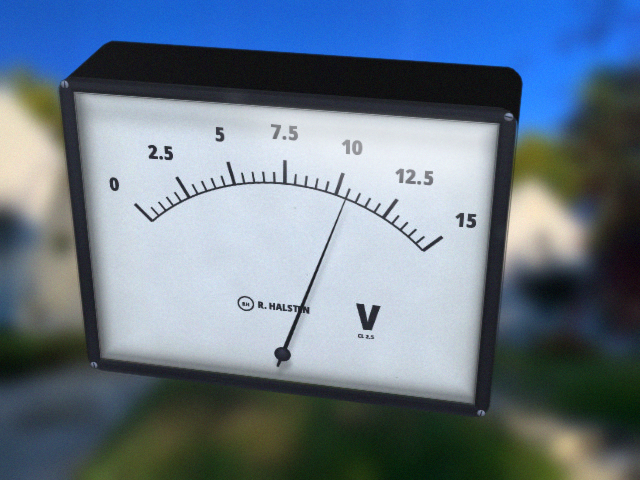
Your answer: 10.5V
